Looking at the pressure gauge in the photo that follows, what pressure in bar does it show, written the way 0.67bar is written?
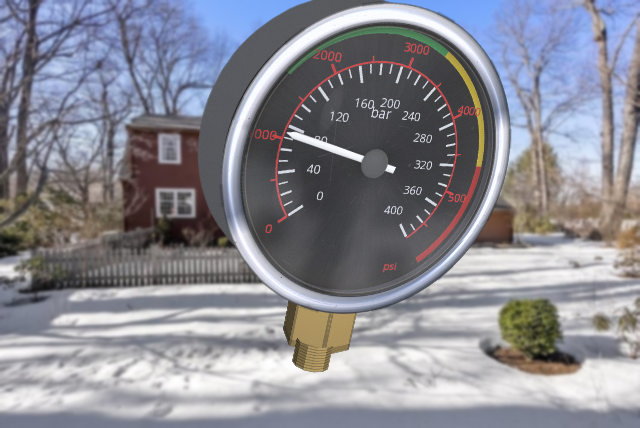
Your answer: 75bar
